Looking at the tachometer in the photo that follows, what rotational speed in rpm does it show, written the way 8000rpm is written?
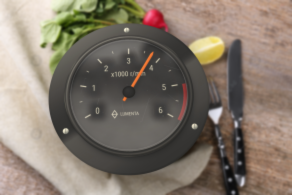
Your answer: 3750rpm
